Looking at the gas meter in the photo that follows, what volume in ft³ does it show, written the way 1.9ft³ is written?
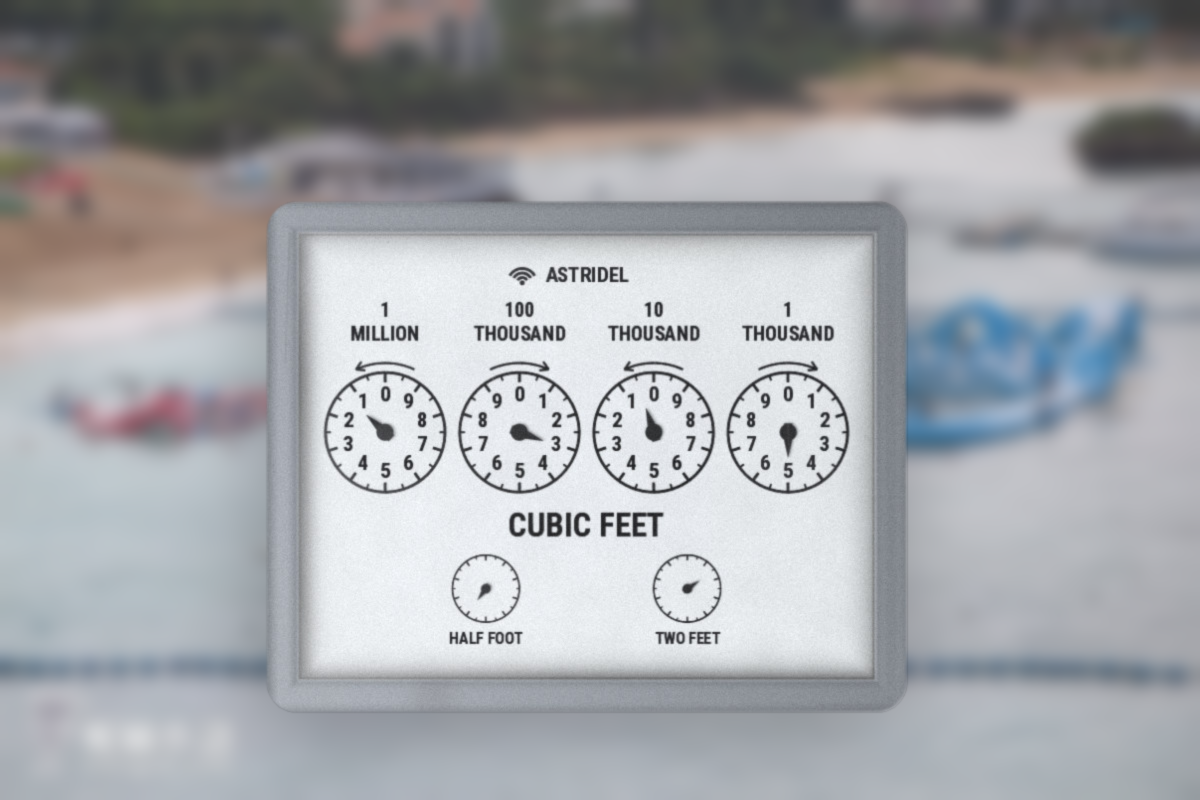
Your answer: 130500ft³
